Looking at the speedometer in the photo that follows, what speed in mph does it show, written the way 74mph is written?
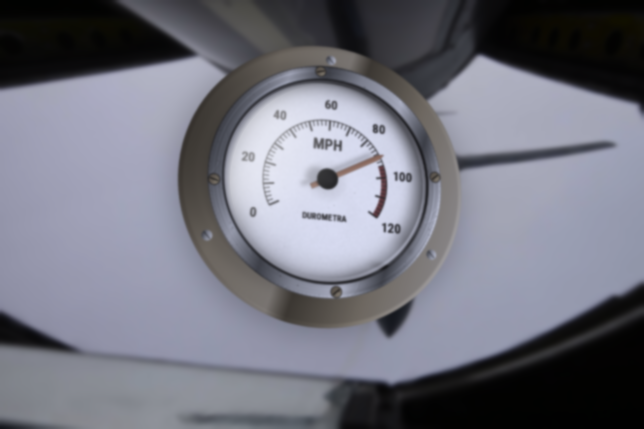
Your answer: 90mph
